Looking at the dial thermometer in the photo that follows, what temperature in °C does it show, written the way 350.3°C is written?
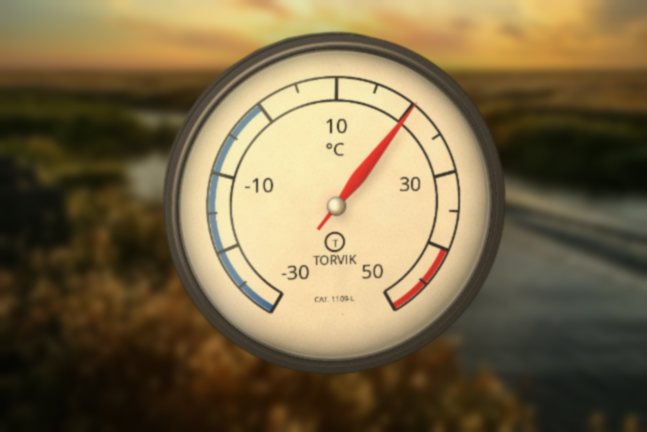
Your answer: 20°C
